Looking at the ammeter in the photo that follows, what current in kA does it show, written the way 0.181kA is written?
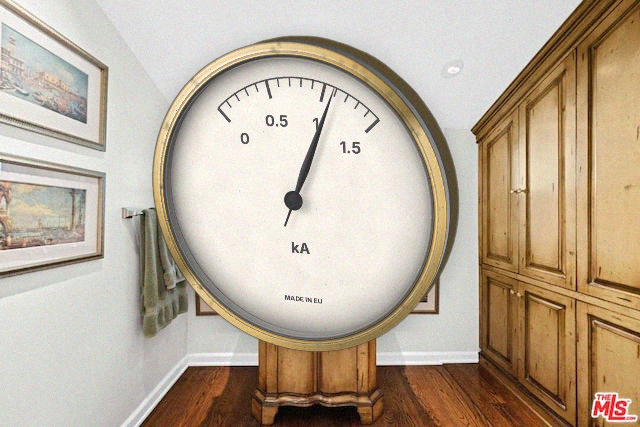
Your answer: 1.1kA
